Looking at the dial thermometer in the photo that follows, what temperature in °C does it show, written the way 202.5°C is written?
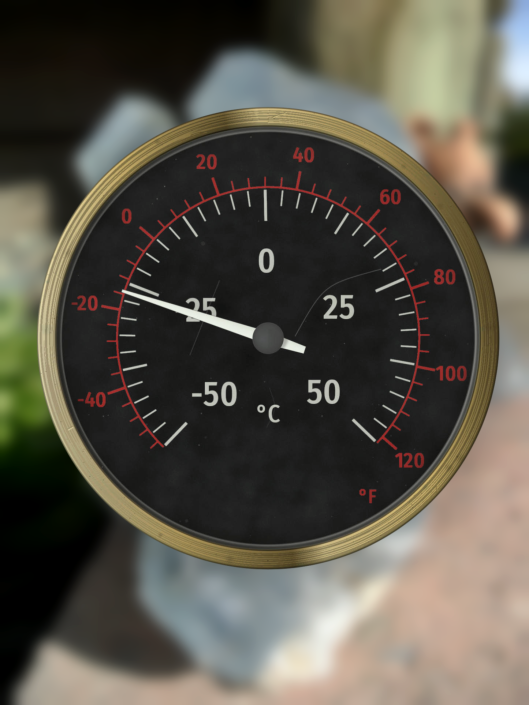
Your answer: -26.25°C
